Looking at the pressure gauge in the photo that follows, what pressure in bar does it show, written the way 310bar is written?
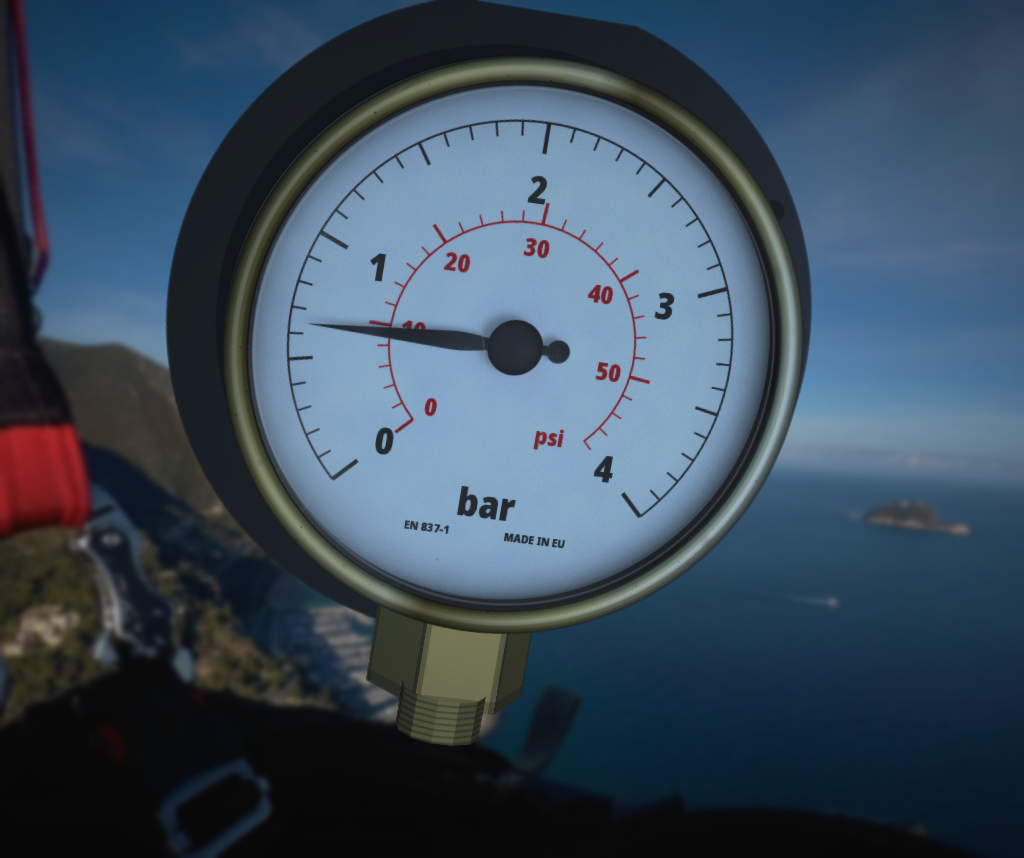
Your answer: 0.65bar
